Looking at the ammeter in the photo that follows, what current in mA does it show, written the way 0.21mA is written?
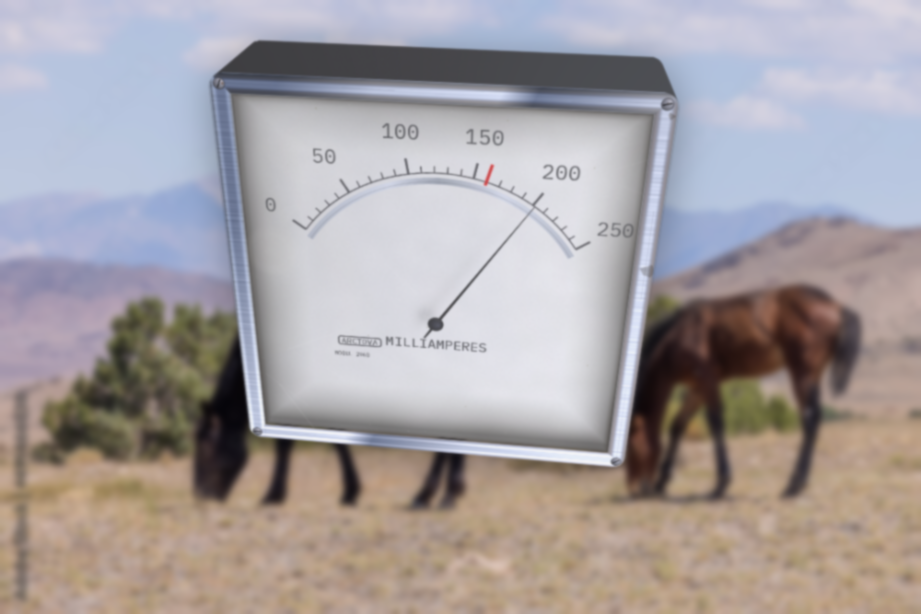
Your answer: 200mA
